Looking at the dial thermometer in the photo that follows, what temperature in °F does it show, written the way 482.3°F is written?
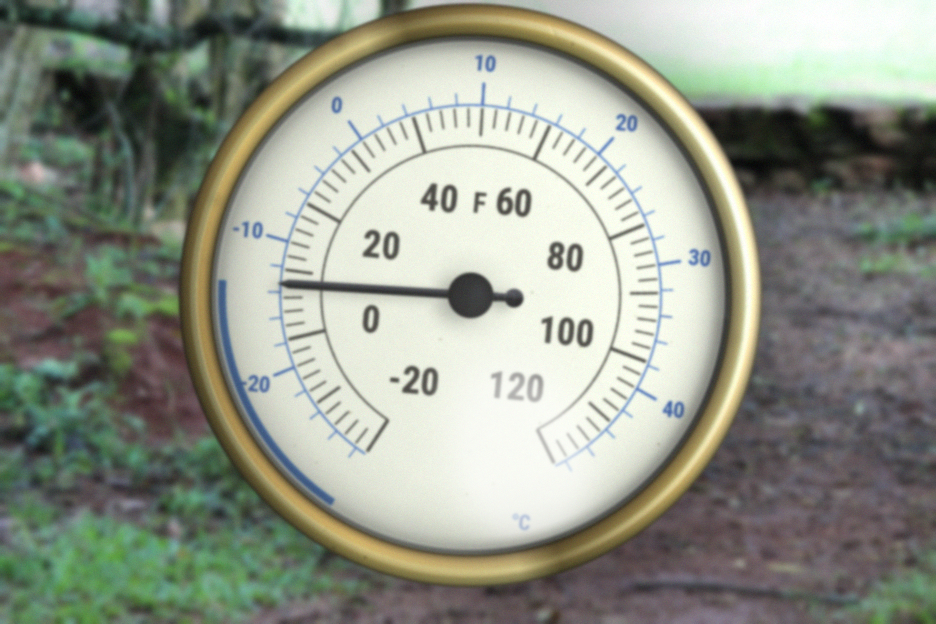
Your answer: 8°F
